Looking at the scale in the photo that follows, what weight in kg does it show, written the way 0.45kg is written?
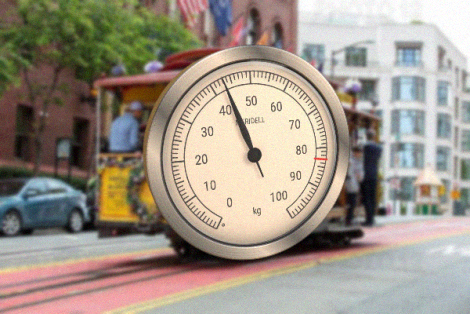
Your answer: 43kg
